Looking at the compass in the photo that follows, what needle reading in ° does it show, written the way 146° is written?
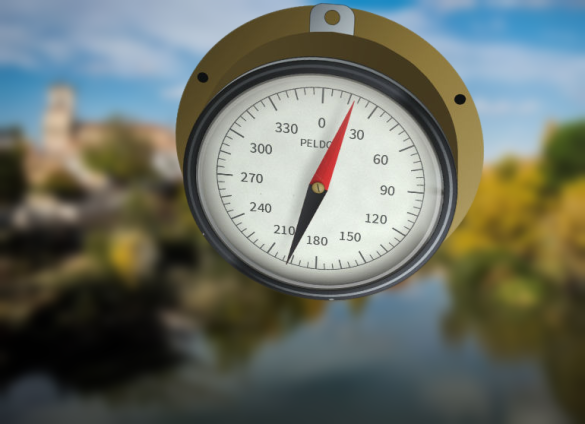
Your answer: 17.5°
